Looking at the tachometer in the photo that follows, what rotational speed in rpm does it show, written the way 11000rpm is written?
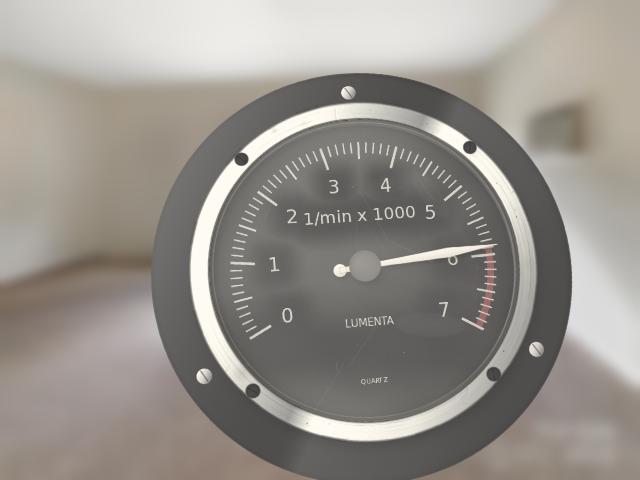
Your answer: 5900rpm
